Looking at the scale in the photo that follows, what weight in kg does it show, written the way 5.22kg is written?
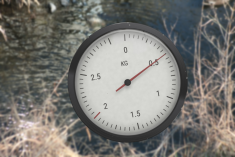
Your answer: 0.5kg
